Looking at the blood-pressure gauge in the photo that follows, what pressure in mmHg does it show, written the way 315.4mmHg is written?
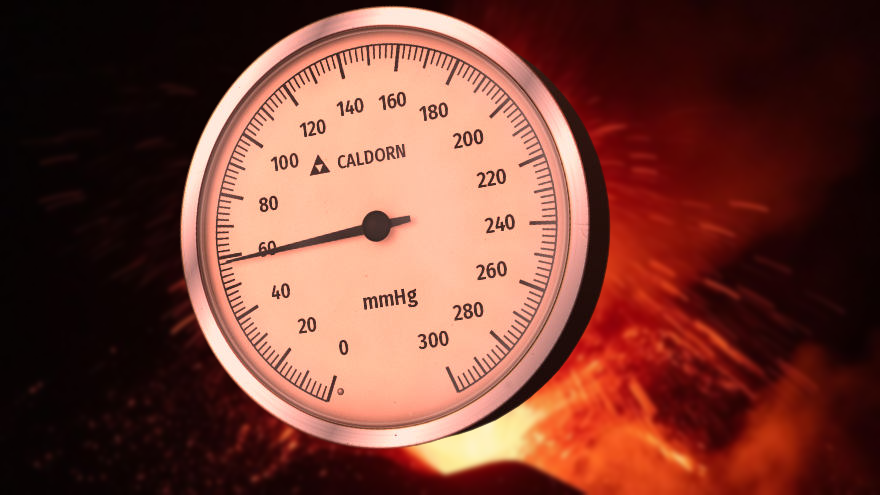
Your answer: 58mmHg
